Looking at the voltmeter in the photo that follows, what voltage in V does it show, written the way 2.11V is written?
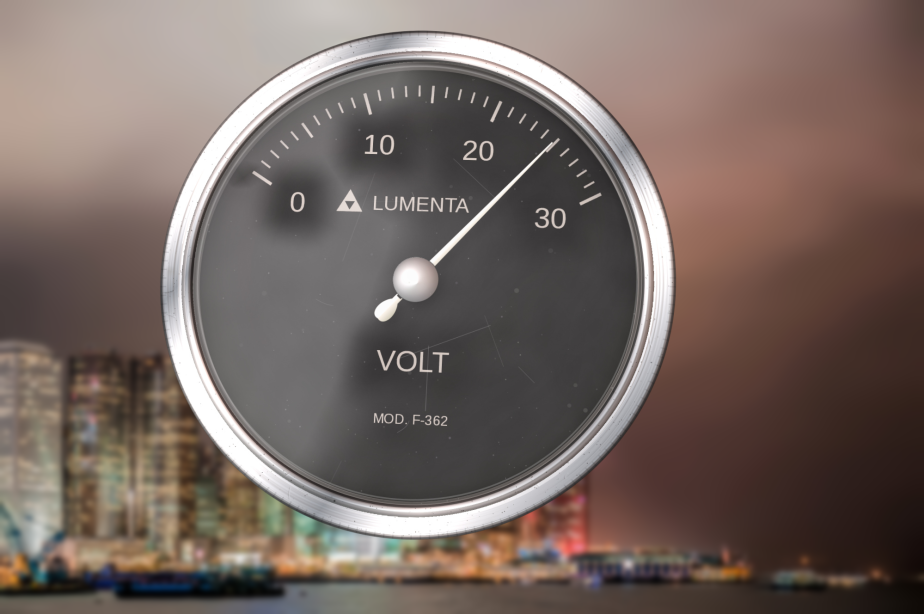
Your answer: 25V
